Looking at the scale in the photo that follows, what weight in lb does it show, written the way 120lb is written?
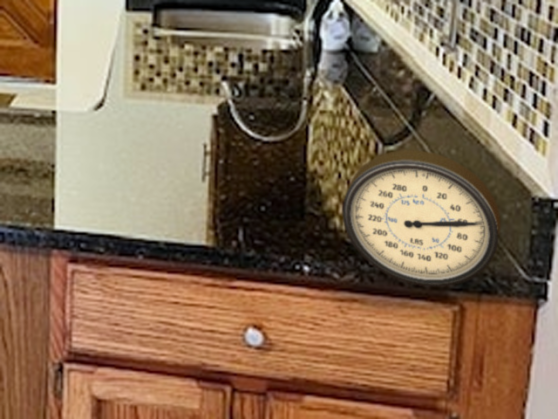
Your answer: 60lb
